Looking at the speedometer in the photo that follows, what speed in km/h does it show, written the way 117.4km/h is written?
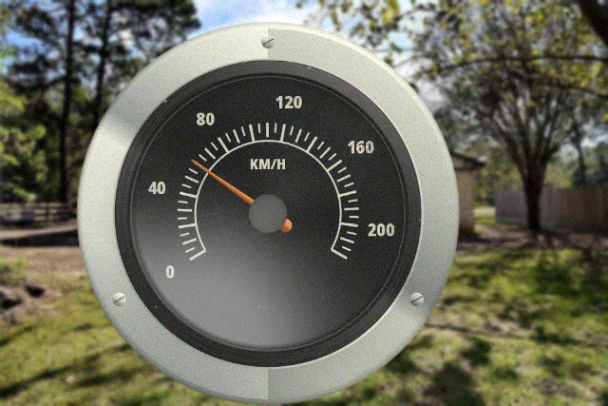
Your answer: 60km/h
